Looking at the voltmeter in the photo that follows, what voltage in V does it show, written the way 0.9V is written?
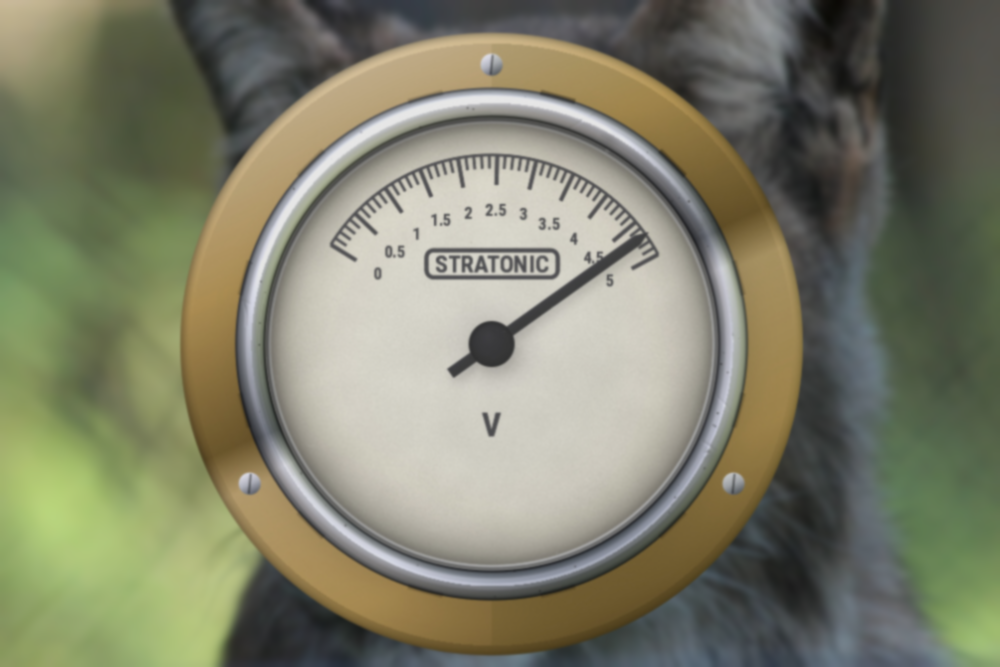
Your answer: 4.7V
